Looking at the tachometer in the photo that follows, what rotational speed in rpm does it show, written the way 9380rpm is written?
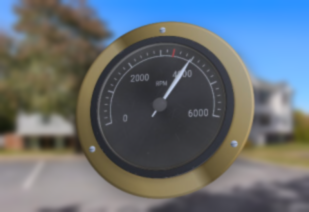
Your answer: 4000rpm
